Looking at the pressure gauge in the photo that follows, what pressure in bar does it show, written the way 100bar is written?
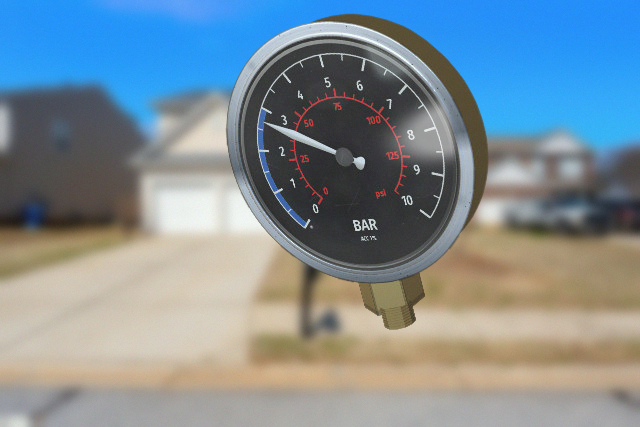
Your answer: 2.75bar
